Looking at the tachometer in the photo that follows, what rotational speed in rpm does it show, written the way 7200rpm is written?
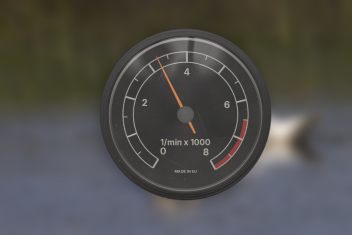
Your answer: 3250rpm
